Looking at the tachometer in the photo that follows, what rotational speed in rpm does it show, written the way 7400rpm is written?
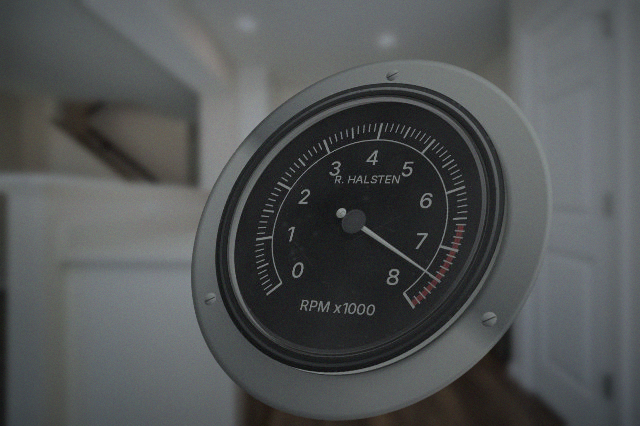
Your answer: 7500rpm
